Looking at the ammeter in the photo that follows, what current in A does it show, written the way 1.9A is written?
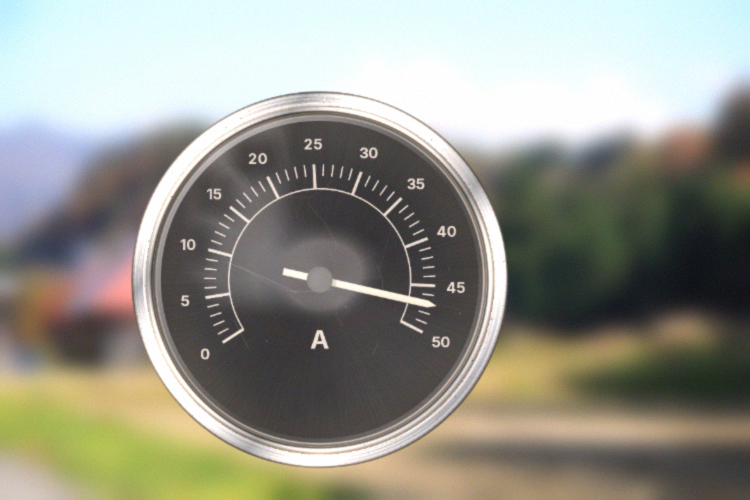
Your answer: 47A
